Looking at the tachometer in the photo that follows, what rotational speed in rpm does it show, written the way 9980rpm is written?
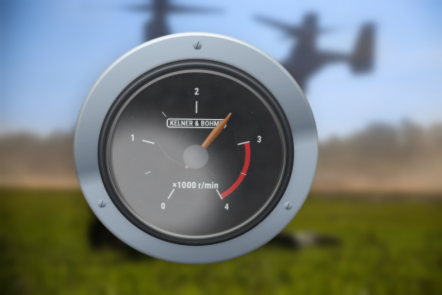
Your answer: 2500rpm
